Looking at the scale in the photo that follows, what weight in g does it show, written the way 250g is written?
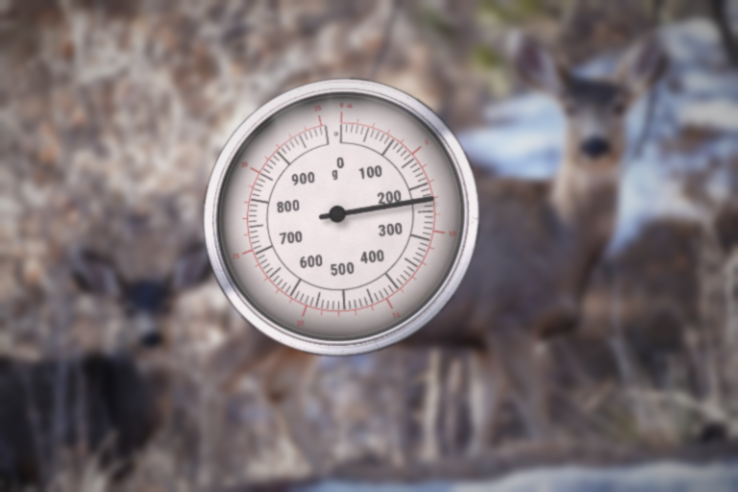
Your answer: 230g
